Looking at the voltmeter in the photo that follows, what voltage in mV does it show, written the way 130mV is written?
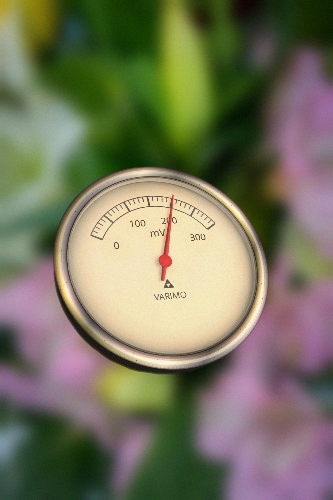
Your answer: 200mV
